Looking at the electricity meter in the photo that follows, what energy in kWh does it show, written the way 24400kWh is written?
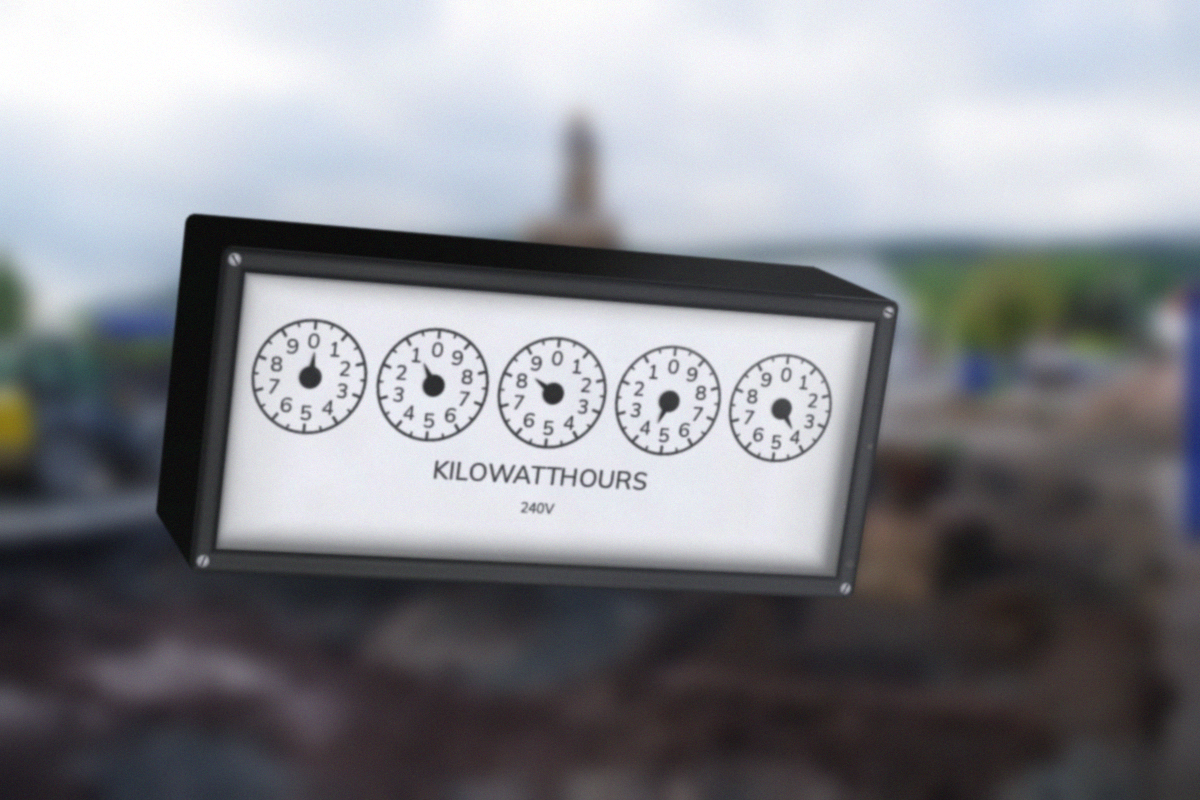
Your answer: 844kWh
